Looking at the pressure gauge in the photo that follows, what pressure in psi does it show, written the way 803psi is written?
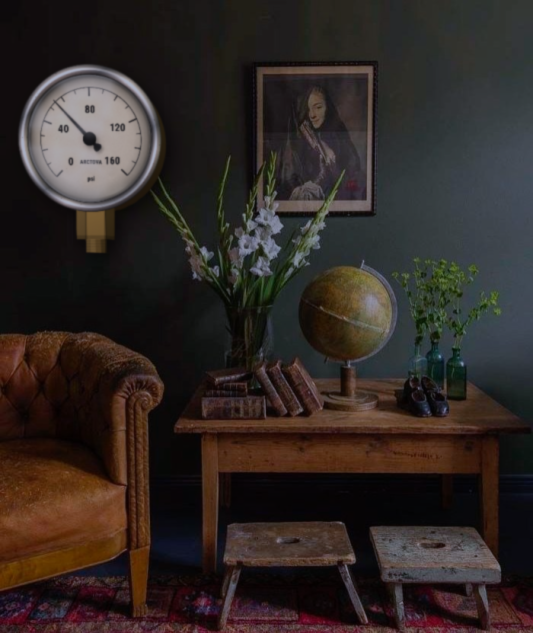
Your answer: 55psi
